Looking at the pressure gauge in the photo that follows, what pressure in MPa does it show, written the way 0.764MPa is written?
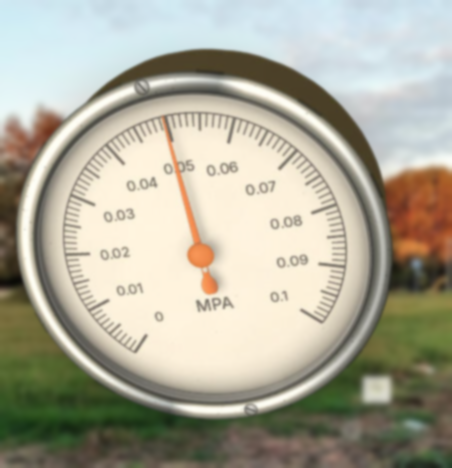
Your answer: 0.05MPa
